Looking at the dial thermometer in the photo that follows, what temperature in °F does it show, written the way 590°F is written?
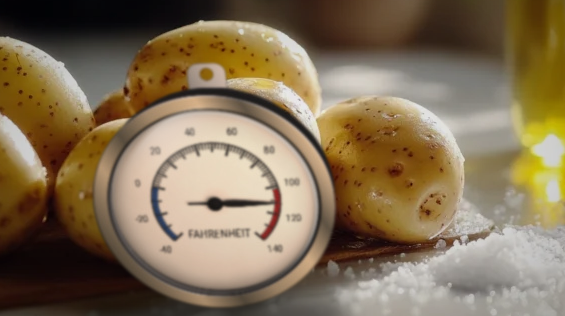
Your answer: 110°F
